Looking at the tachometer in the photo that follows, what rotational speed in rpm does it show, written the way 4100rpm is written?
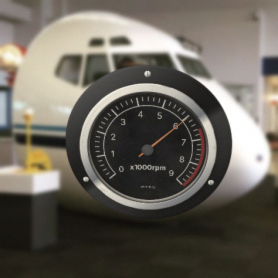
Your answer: 6000rpm
